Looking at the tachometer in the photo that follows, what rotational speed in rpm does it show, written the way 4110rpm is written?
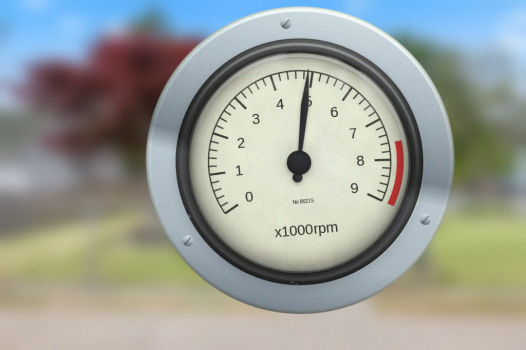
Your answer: 4900rpm
